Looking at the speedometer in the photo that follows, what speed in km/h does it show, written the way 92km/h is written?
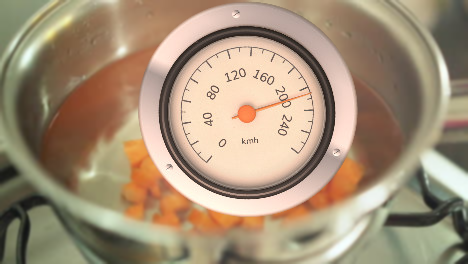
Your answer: 205km/h
